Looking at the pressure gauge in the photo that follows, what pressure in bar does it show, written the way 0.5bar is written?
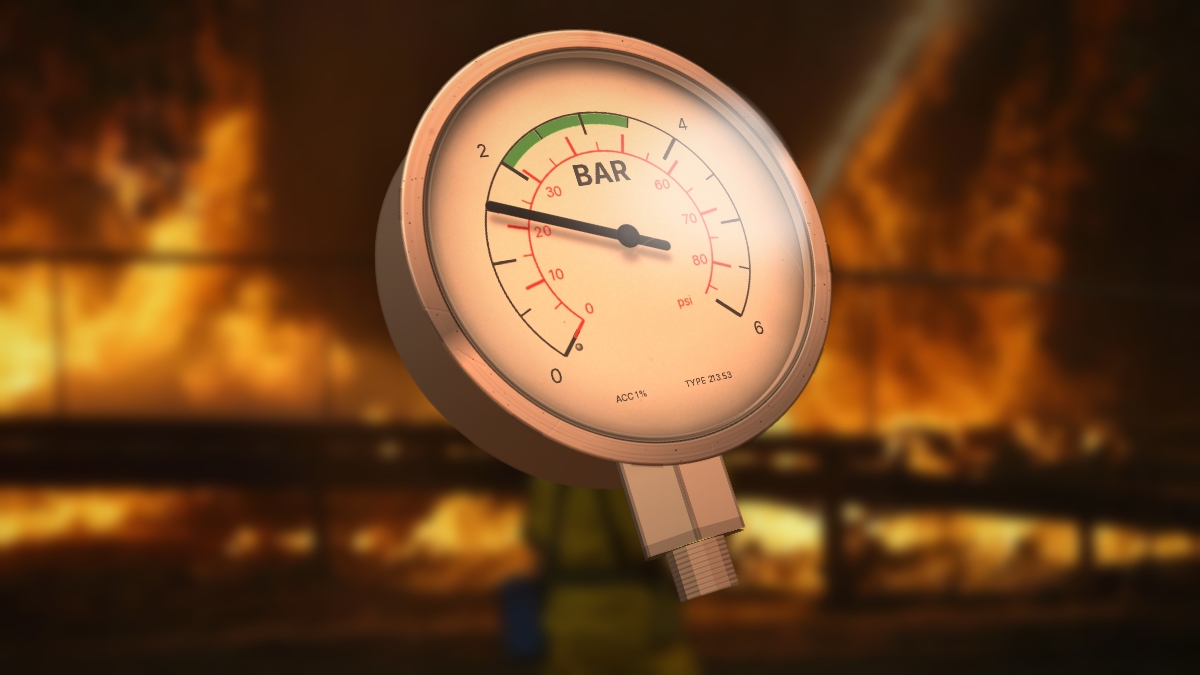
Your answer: 1.5bar
